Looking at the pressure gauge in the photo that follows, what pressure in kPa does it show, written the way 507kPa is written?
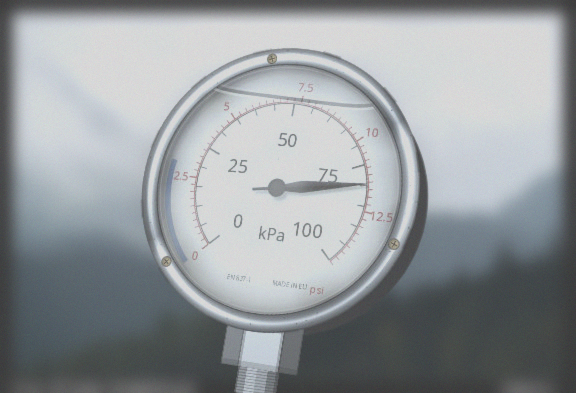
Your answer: 80kPa
